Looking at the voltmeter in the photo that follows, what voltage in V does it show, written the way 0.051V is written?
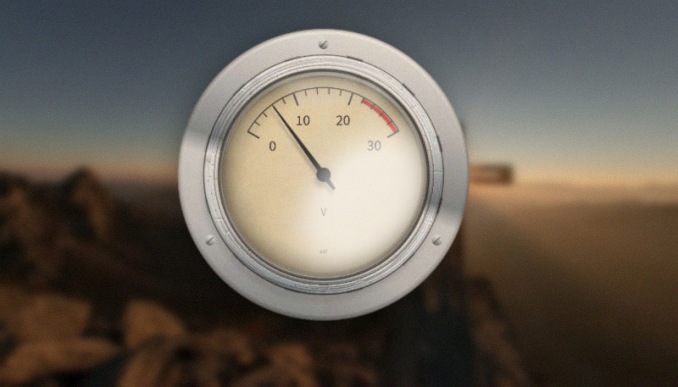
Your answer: 6V
